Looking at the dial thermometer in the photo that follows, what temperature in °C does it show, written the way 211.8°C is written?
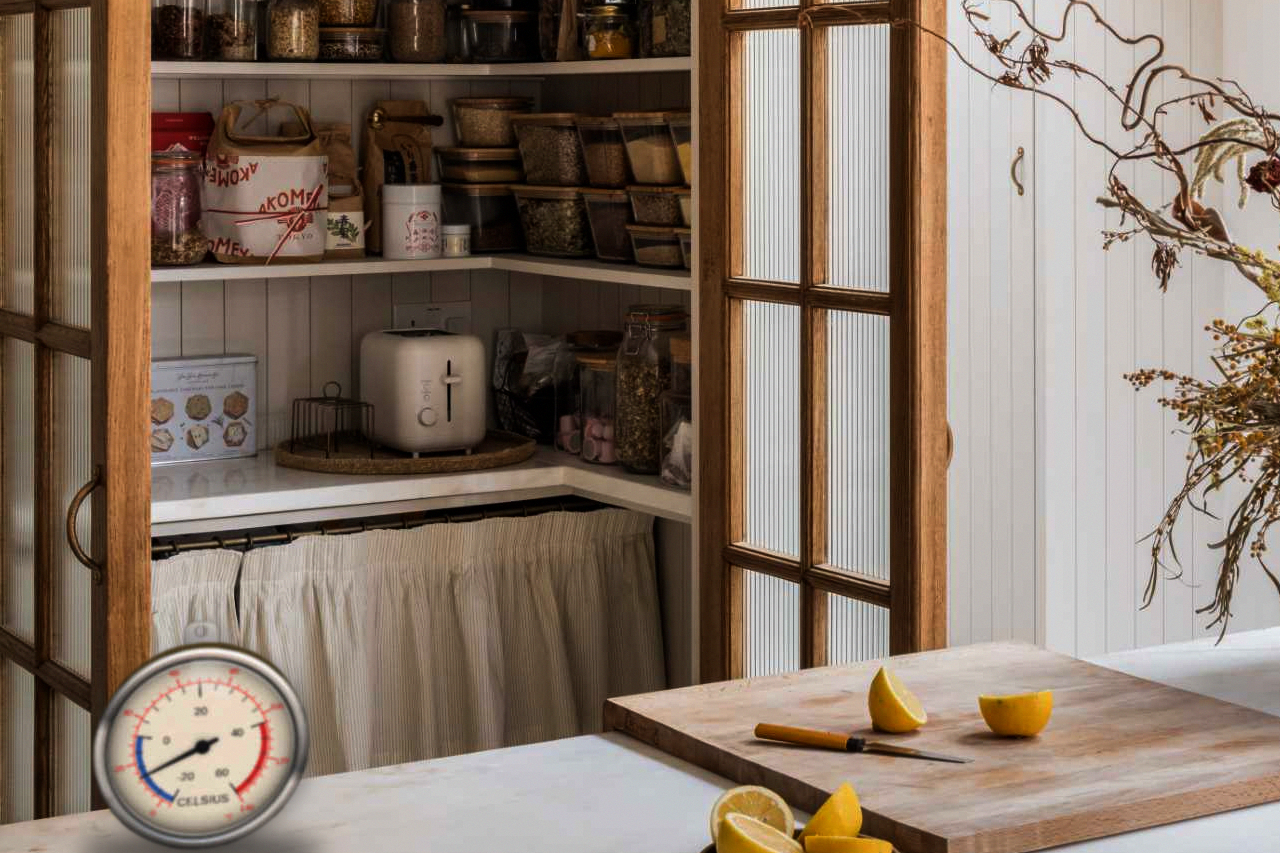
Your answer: -10°C
